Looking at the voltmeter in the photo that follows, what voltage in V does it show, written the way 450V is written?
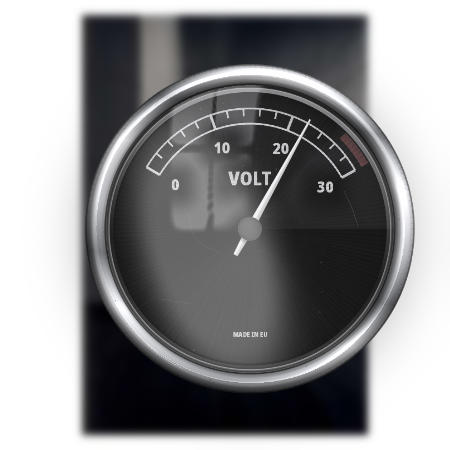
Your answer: 22V
